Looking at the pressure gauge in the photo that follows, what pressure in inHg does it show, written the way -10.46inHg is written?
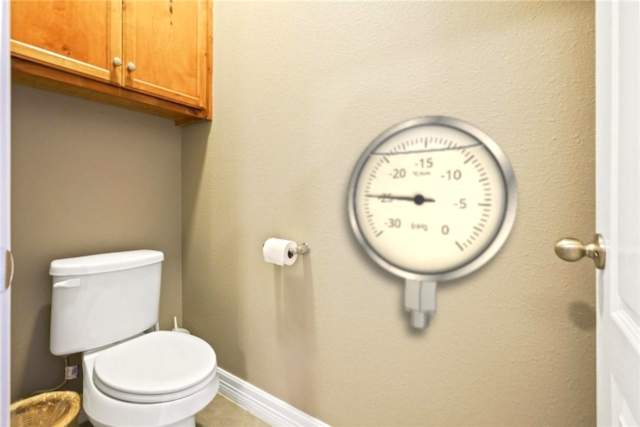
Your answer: -25inHg
